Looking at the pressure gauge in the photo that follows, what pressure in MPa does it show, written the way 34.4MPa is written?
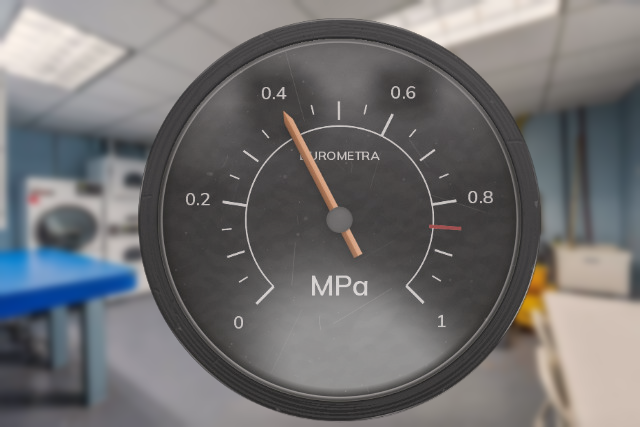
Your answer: 0.4MPa
